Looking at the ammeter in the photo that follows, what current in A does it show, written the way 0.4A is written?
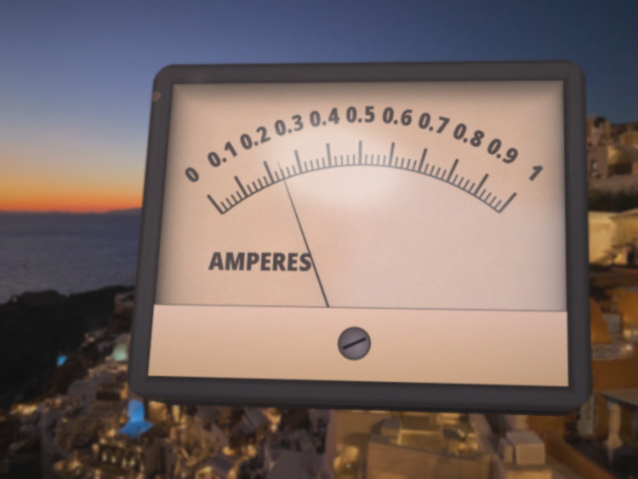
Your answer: 0.24A
